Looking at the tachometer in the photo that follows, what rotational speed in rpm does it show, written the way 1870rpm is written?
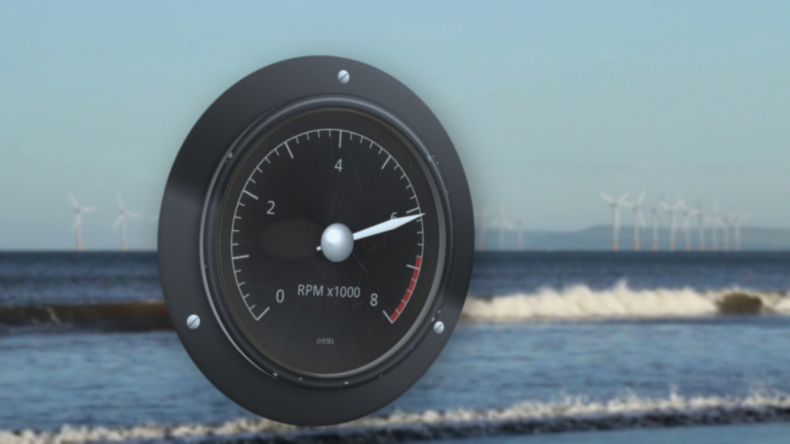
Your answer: 6100rpm
